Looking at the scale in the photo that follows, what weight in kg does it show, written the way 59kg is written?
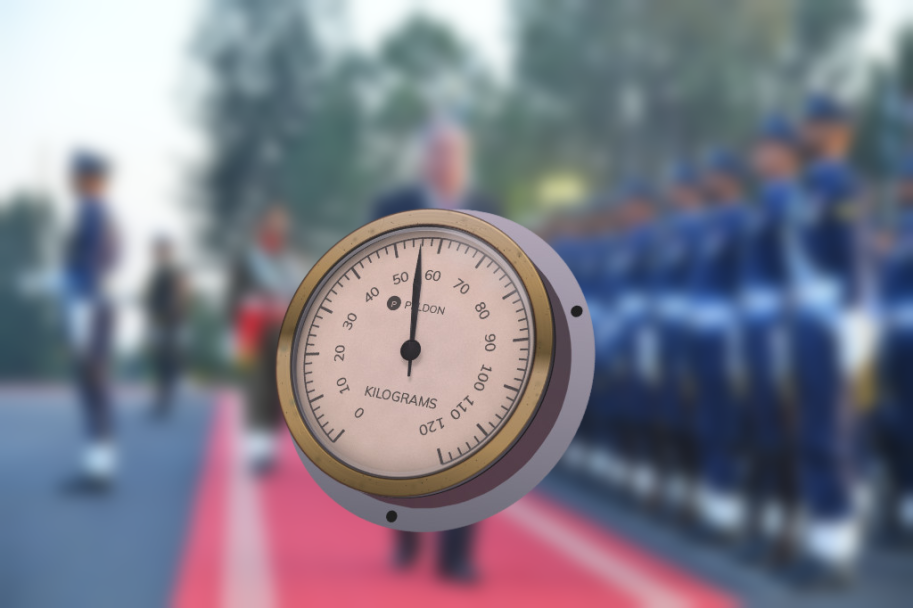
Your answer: 56kg
